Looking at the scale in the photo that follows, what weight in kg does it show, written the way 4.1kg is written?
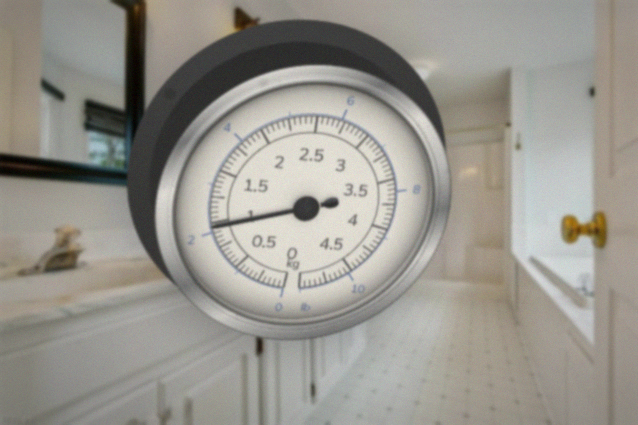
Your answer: 1kg
